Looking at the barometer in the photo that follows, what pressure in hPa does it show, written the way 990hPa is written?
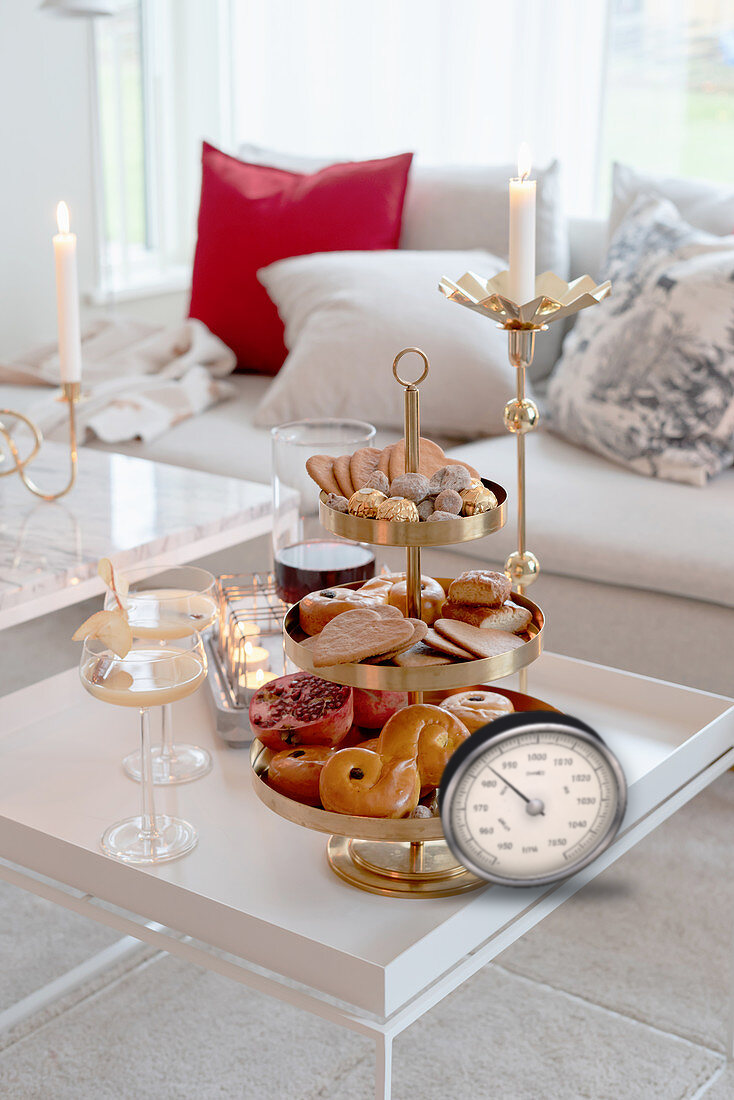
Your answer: 985hPa
